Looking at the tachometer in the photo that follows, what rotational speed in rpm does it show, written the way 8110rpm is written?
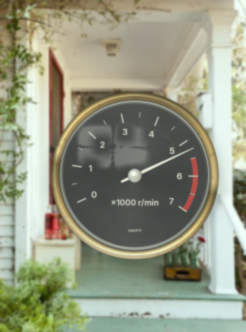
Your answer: 5250rpm
